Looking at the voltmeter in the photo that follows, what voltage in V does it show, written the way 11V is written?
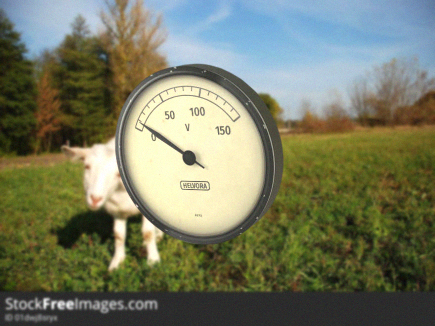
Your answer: 10V
